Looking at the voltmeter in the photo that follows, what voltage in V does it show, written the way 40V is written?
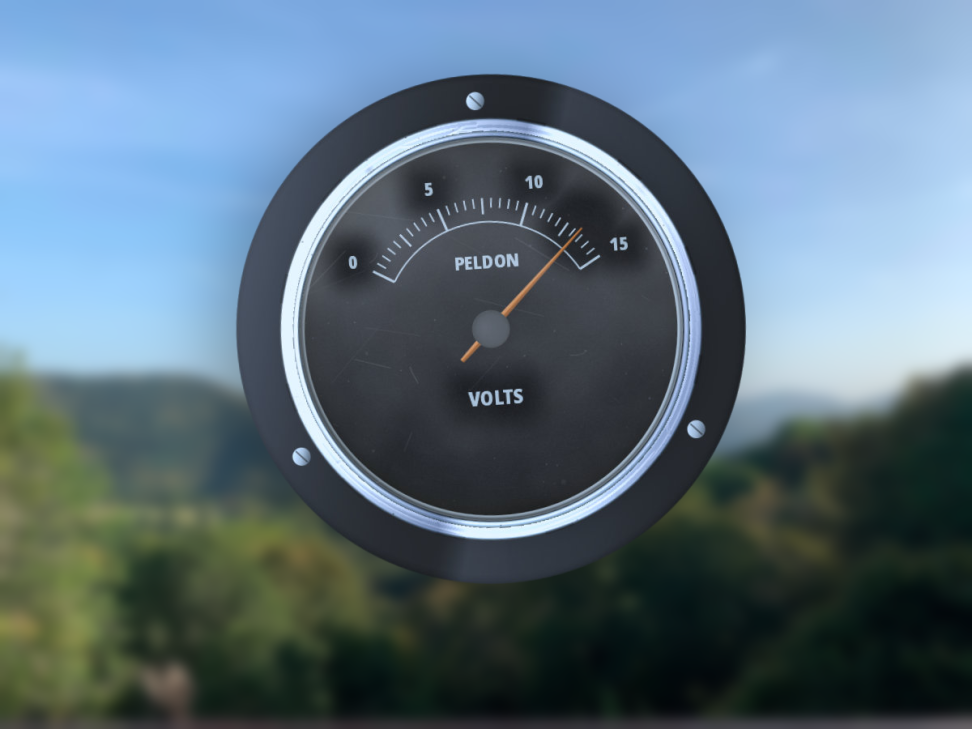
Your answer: 13.25V
